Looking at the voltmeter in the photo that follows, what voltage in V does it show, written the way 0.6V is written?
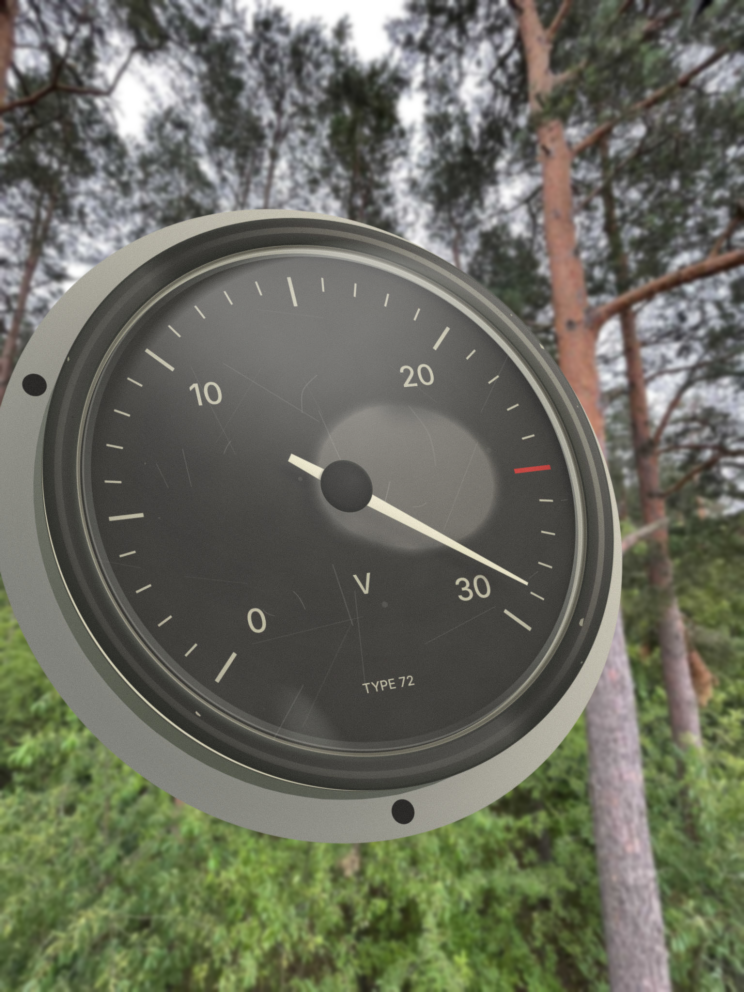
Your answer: 29V
